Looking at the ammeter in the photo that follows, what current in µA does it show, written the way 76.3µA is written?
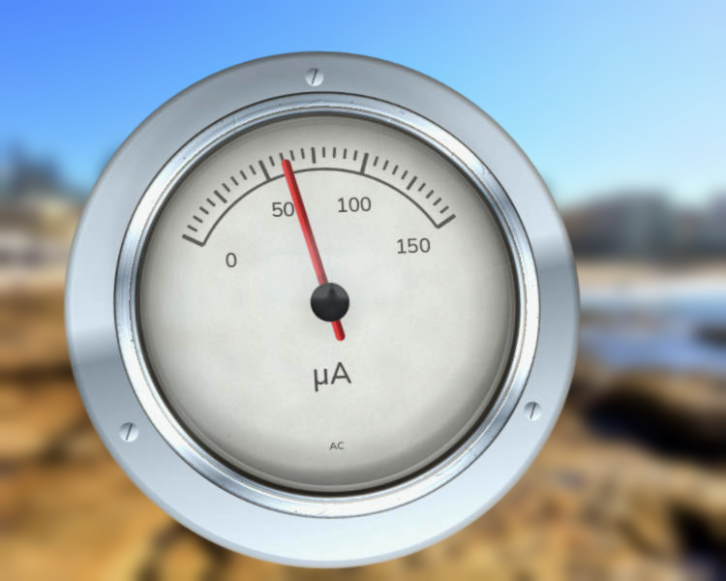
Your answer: 60µA
